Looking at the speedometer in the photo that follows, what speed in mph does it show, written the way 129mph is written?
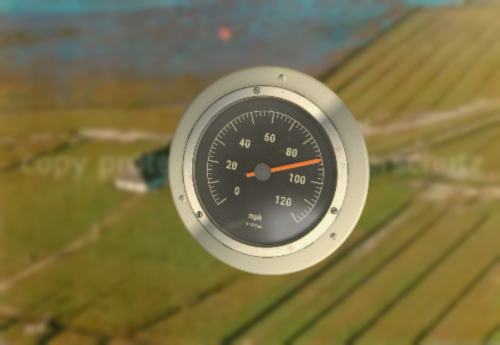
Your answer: 90mph
